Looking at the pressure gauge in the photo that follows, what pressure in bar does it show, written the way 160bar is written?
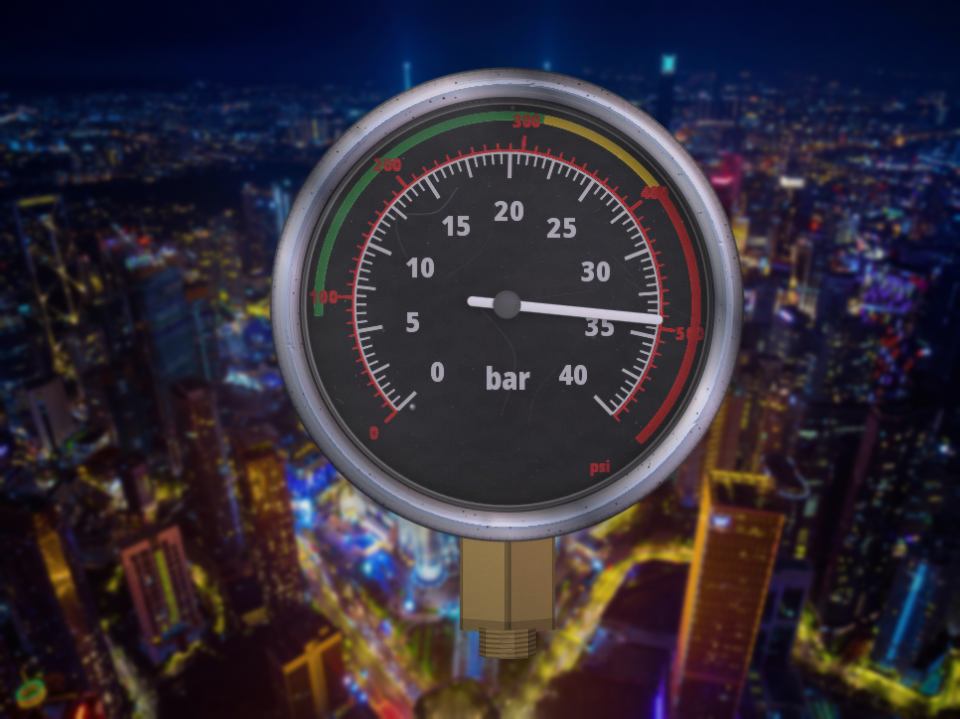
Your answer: 34bar
